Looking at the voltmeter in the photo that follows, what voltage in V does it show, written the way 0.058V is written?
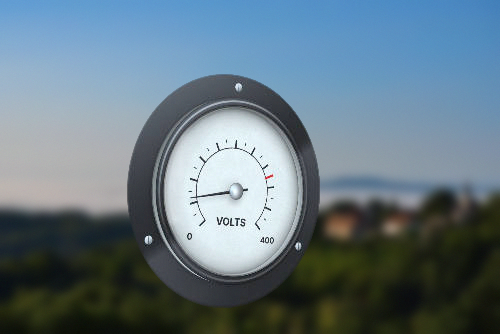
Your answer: 50V
